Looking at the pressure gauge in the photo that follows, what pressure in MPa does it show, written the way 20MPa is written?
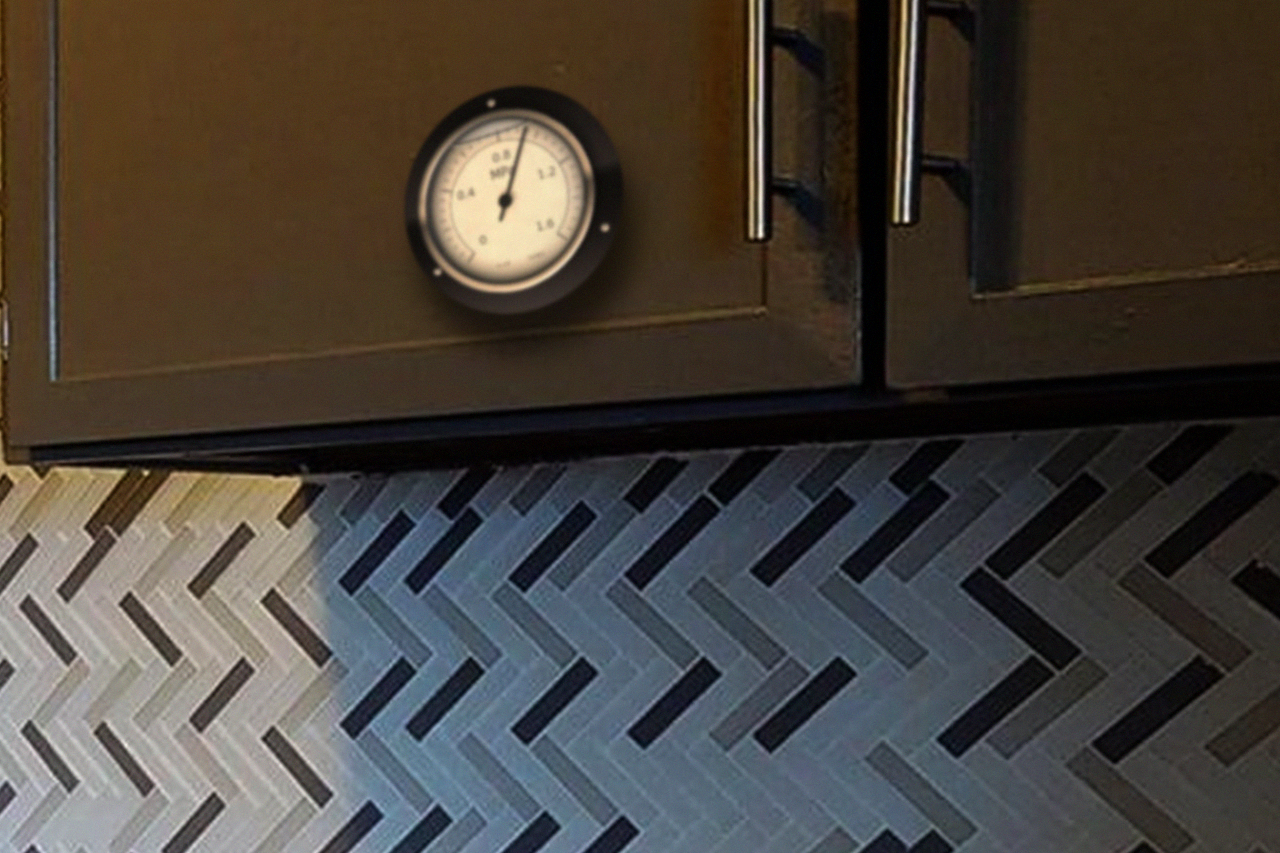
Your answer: 0.95MPa
